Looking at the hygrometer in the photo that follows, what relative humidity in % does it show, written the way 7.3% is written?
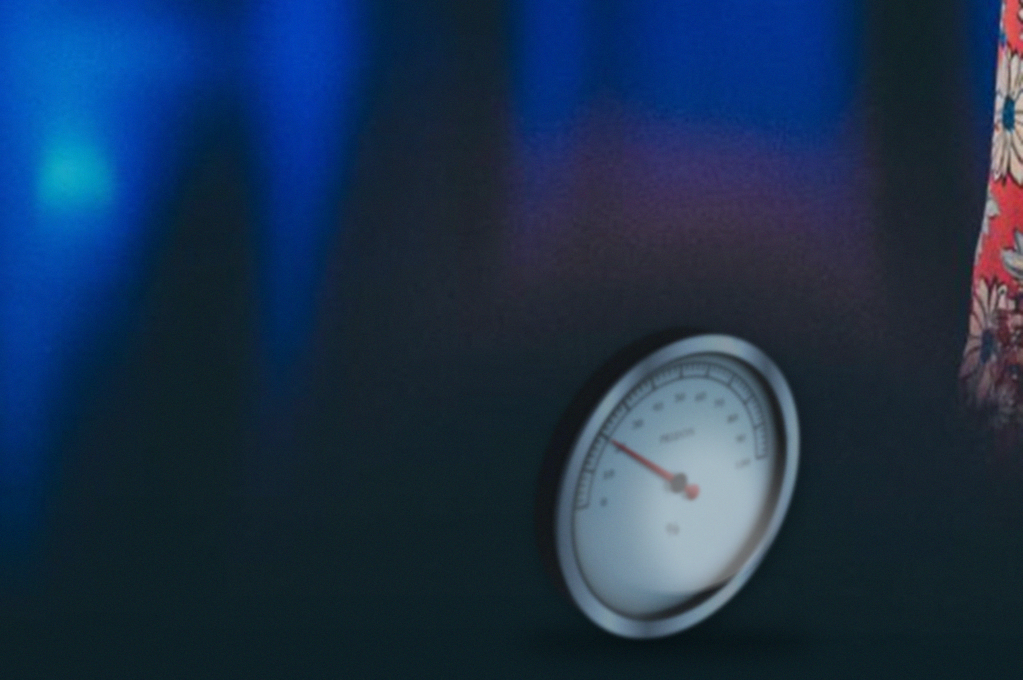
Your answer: 20%
